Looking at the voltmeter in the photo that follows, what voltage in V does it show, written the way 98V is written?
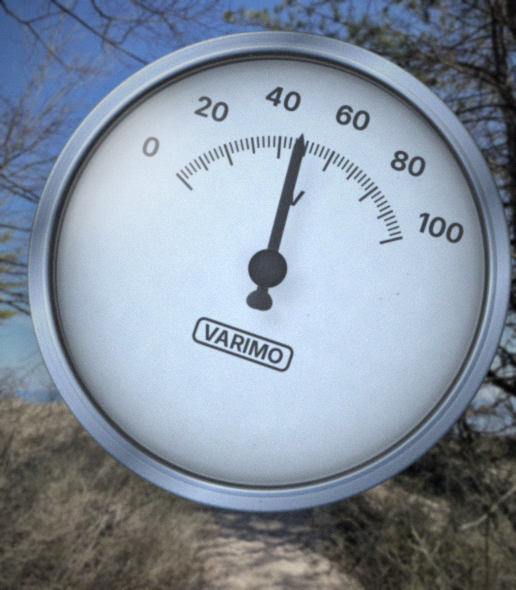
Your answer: 48V
